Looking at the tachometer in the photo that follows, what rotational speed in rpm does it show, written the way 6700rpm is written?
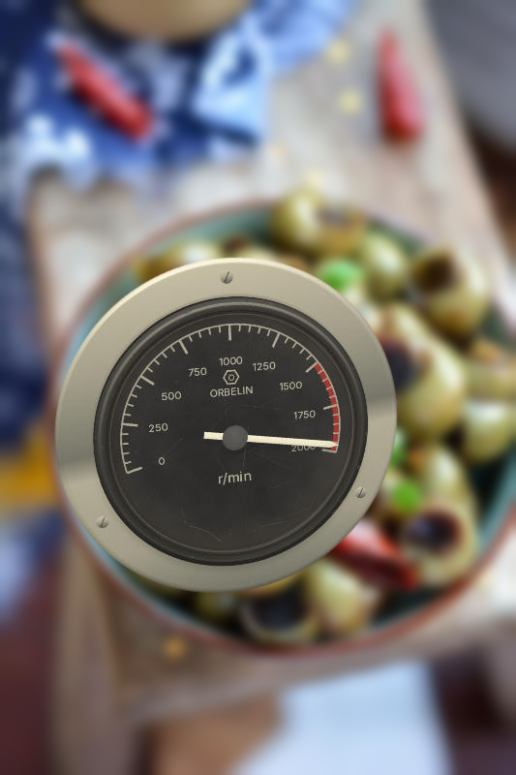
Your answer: 1950rpm
